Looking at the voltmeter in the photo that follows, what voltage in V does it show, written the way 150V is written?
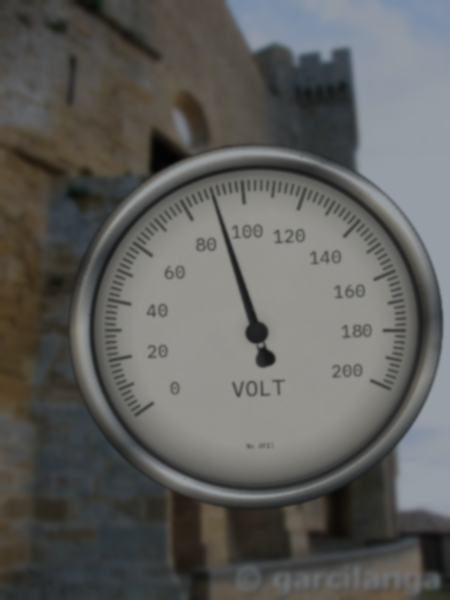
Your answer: 90V
